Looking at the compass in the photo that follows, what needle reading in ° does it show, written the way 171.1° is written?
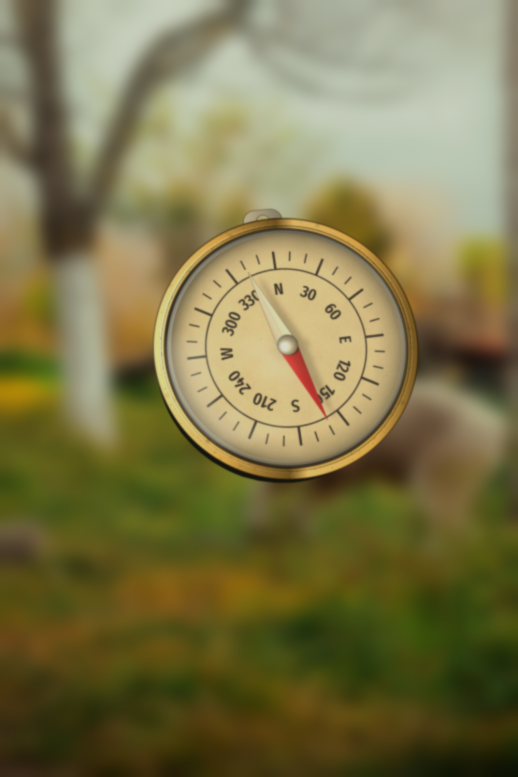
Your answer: 160°
